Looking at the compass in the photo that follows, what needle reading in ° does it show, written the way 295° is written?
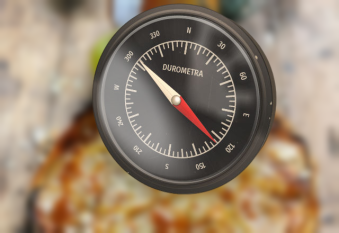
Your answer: 125°
